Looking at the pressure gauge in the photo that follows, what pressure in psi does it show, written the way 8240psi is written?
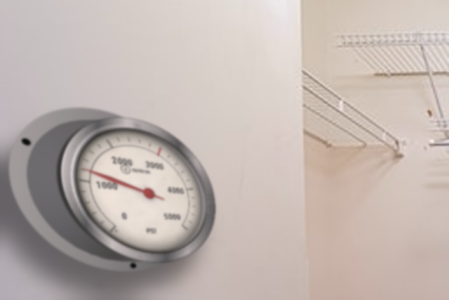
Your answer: 1200psi
